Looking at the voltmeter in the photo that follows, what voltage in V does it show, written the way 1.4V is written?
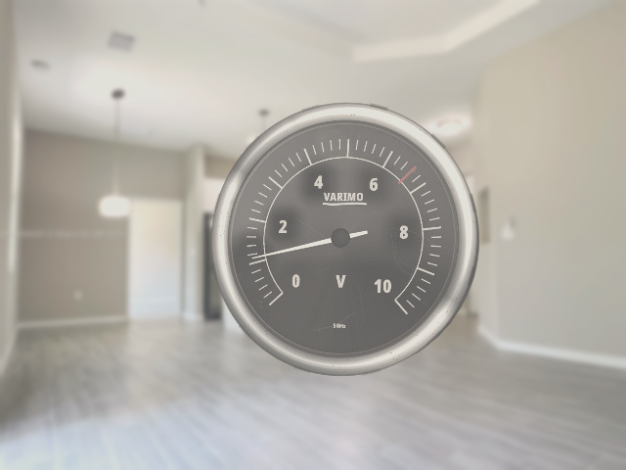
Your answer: 1.1V
